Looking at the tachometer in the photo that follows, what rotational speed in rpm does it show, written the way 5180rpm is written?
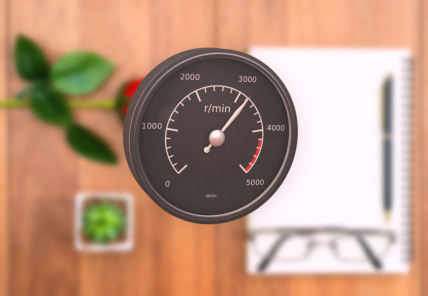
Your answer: 3200rpm
